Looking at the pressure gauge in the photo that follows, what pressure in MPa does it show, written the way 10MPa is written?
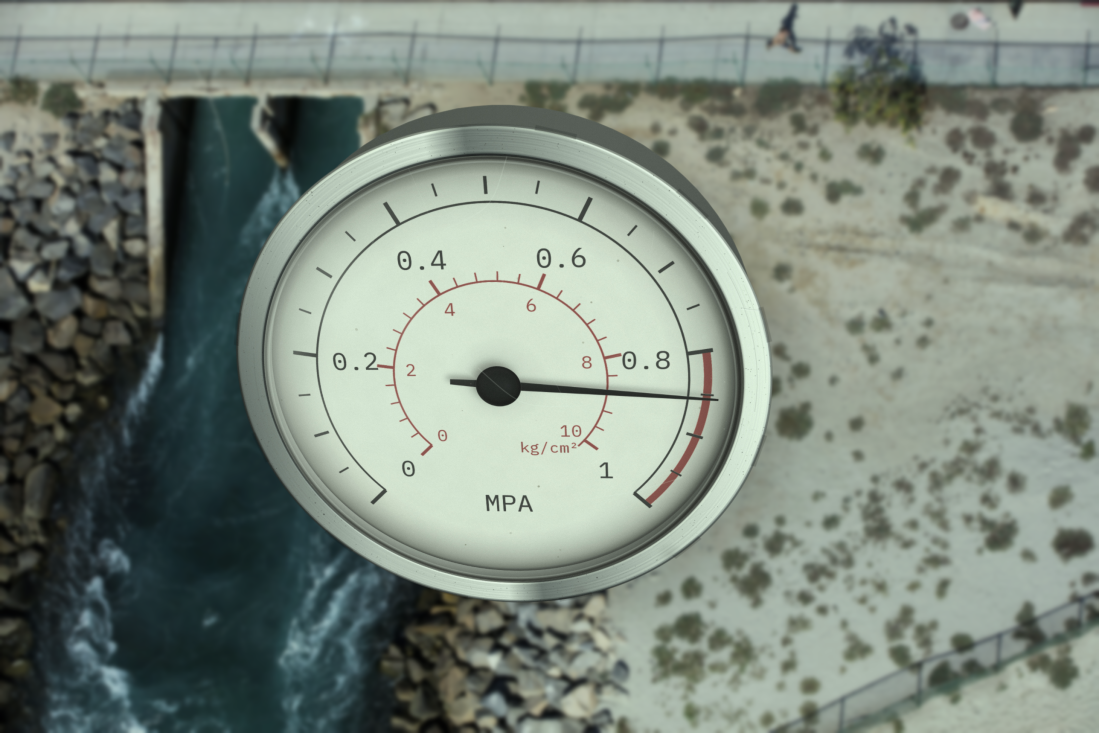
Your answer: 0.85MPa
